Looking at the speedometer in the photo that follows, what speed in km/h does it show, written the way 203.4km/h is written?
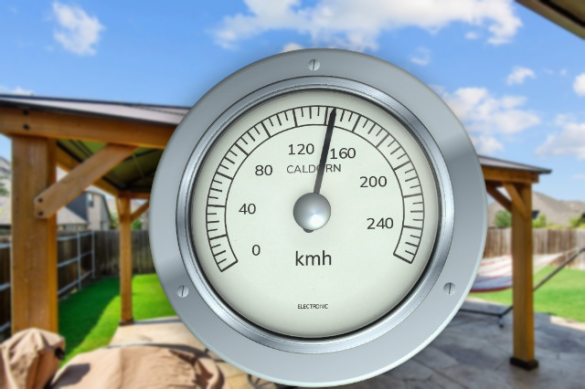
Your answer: 145km/h
